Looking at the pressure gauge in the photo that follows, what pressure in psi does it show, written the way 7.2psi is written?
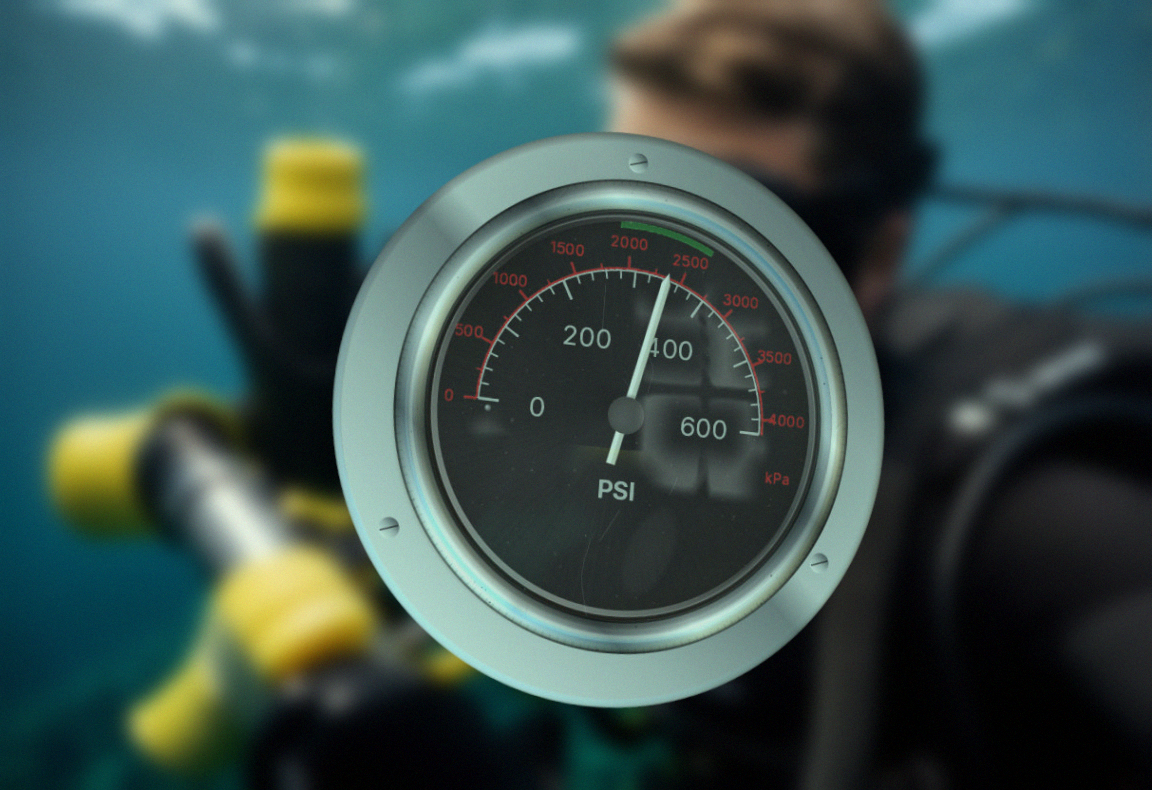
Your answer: 340psi
